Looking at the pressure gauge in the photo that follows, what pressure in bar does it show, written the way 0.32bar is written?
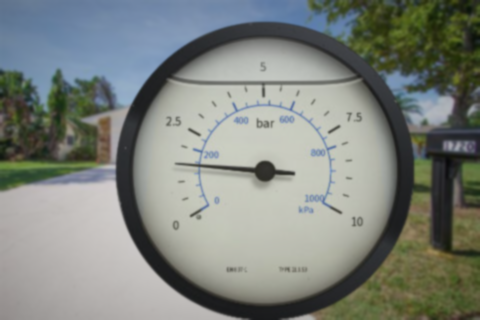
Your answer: 1.5bar
